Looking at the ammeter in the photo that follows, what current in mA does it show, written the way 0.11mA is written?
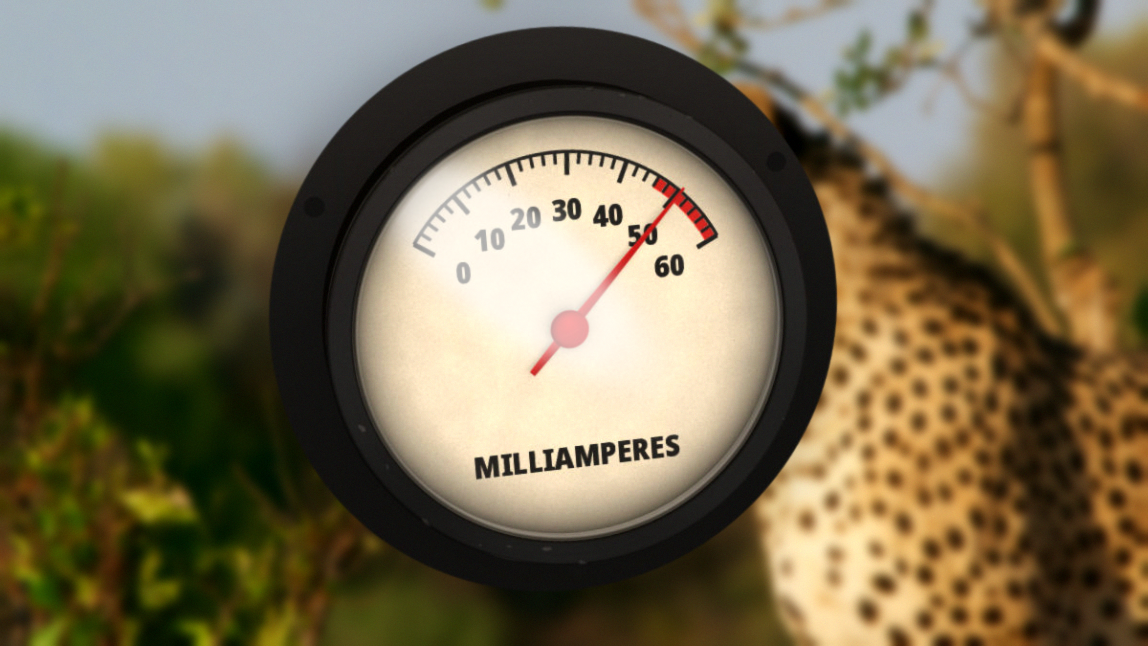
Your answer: 50mA
